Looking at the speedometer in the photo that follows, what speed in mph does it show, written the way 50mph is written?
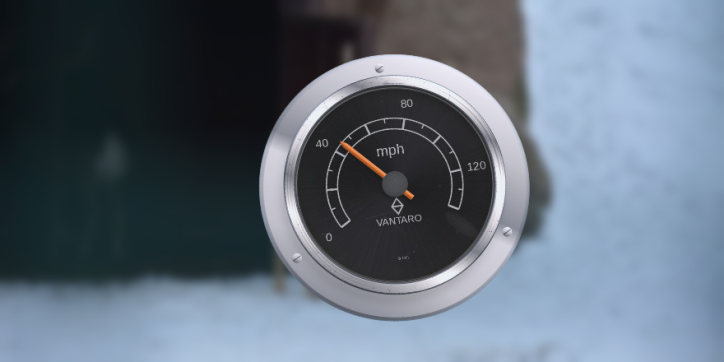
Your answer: 45mph
